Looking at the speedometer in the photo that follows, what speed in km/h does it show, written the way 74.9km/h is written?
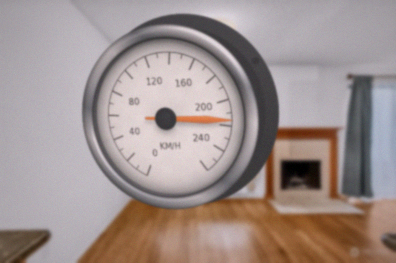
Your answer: 215km/h
